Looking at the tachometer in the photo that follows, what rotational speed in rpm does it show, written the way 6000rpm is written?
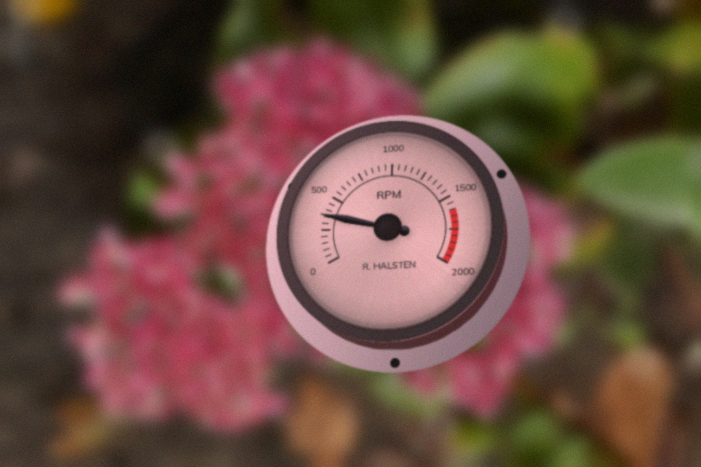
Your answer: 350rpm
